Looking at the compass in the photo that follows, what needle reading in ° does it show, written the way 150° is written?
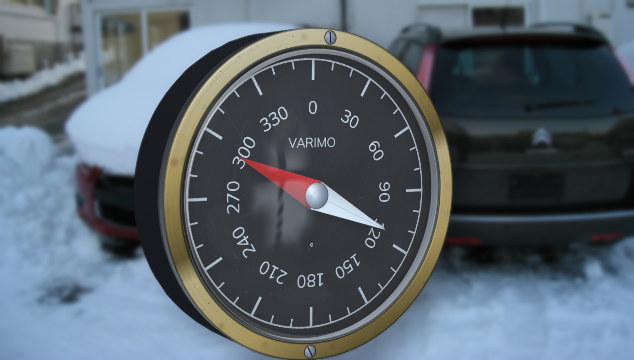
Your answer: 295°
